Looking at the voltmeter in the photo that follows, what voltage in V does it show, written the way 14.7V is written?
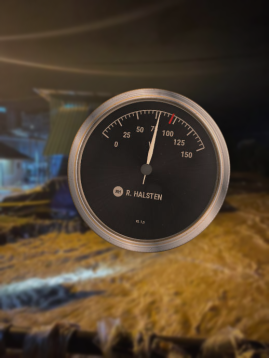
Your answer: 80V
